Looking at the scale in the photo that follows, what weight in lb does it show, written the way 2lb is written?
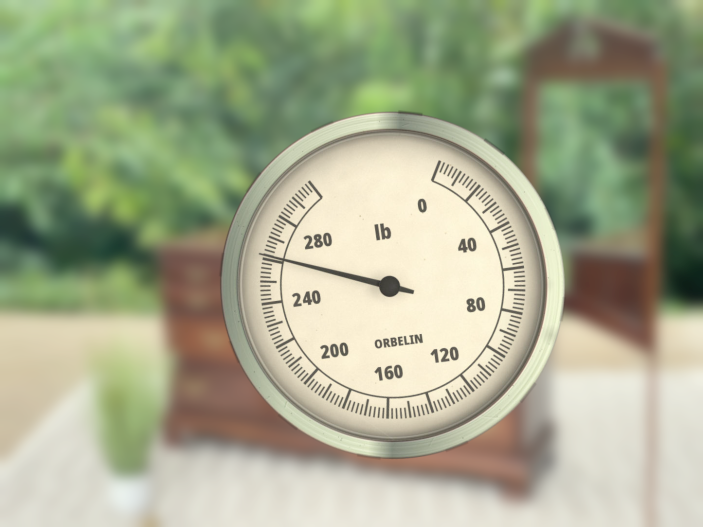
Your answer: 262lb
